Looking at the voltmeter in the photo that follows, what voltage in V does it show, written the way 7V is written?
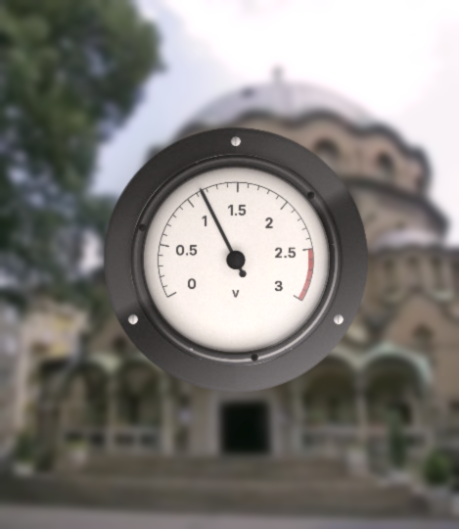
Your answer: 1.15V
